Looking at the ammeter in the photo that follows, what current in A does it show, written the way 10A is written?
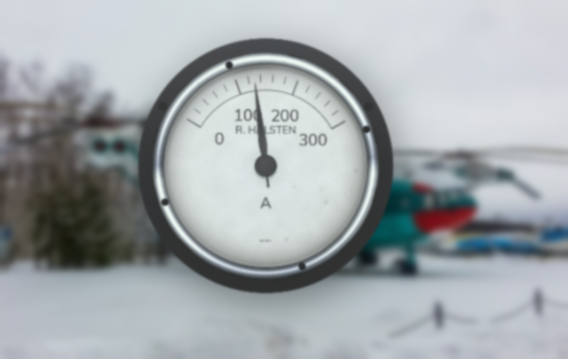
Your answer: 130A
